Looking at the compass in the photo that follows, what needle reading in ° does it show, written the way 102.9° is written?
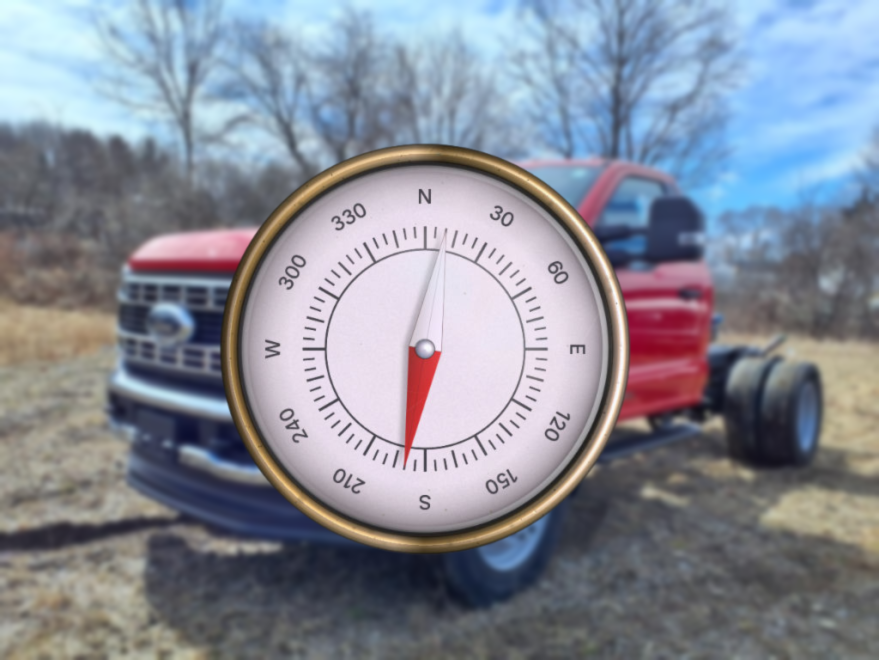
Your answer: 190°
